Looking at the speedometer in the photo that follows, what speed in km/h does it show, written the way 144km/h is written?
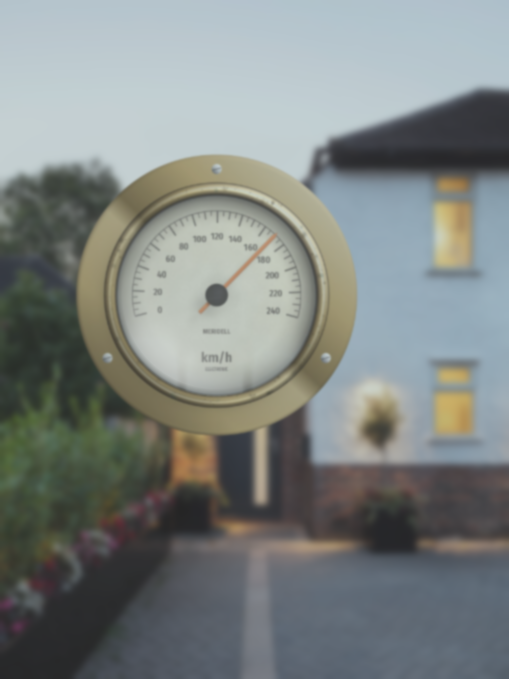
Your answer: 170km/h
